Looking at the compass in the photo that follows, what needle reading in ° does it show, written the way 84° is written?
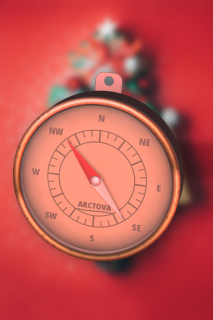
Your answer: 320°
